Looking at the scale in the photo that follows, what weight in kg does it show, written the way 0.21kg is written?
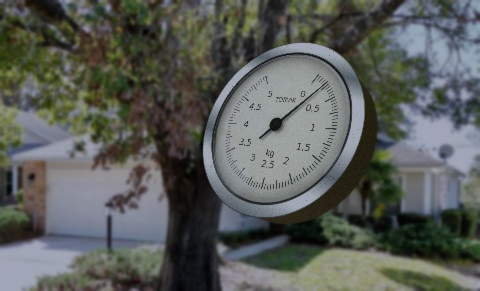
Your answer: 0.25kg
